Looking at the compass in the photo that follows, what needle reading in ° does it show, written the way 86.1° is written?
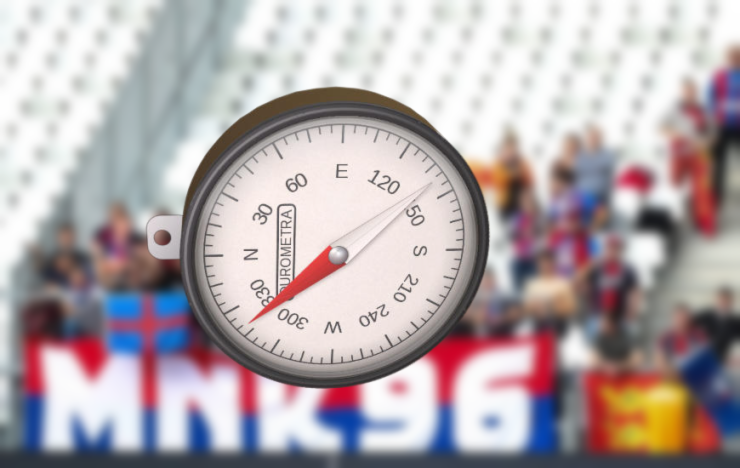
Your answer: 320°
